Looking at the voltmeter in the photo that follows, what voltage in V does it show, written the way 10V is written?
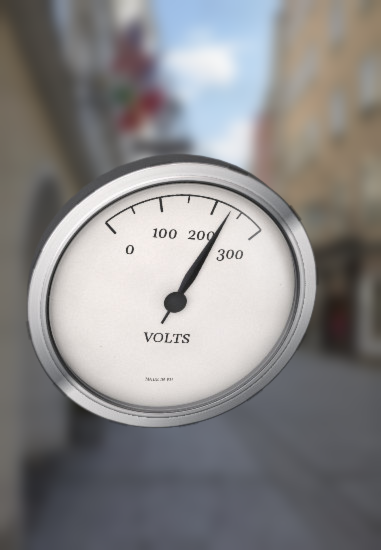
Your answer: 225V
